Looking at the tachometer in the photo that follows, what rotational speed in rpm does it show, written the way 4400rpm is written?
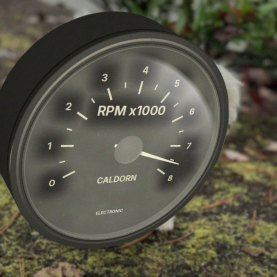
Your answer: 7500rpm
